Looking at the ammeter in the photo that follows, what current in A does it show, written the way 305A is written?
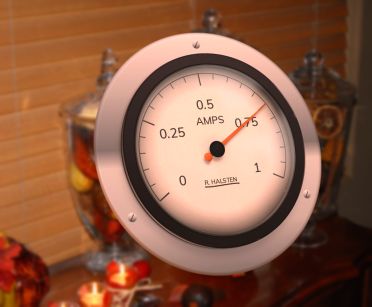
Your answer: 0.75A
